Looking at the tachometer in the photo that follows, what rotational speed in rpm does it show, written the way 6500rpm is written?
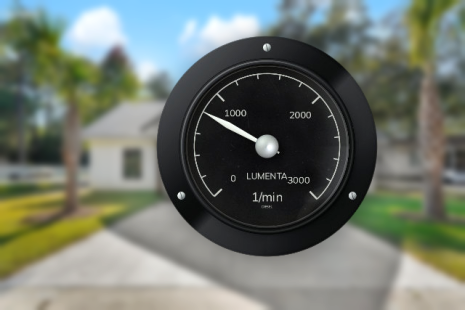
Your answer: 800rpm
